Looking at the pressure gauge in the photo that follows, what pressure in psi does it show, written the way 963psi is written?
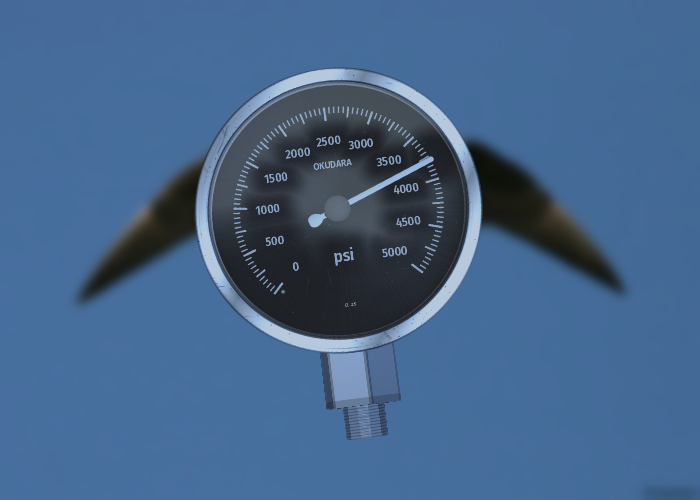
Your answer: 3800psi
